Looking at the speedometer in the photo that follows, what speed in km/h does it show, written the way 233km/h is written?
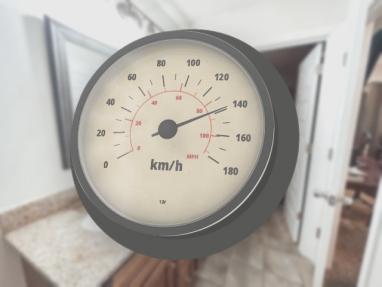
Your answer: 140km/h
